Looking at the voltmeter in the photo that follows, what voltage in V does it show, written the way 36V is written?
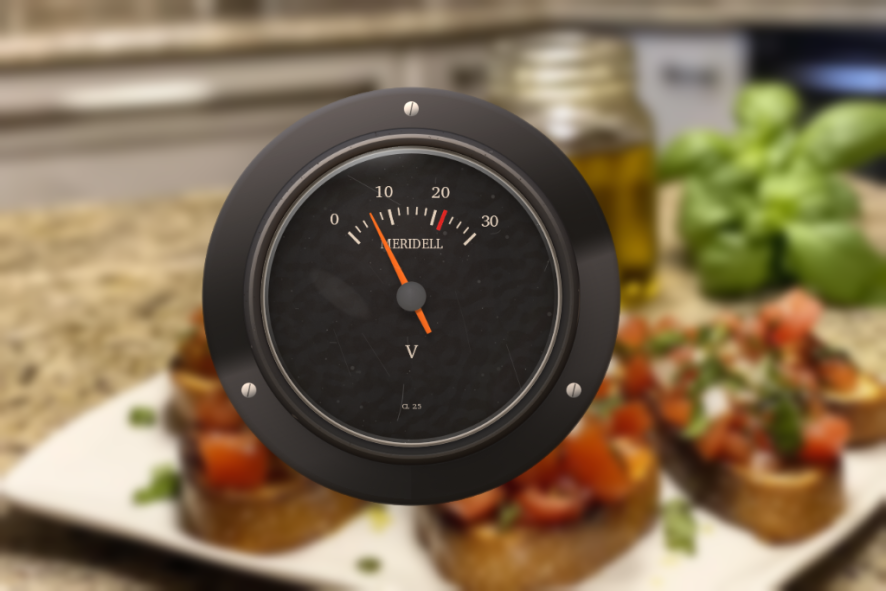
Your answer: 6V
